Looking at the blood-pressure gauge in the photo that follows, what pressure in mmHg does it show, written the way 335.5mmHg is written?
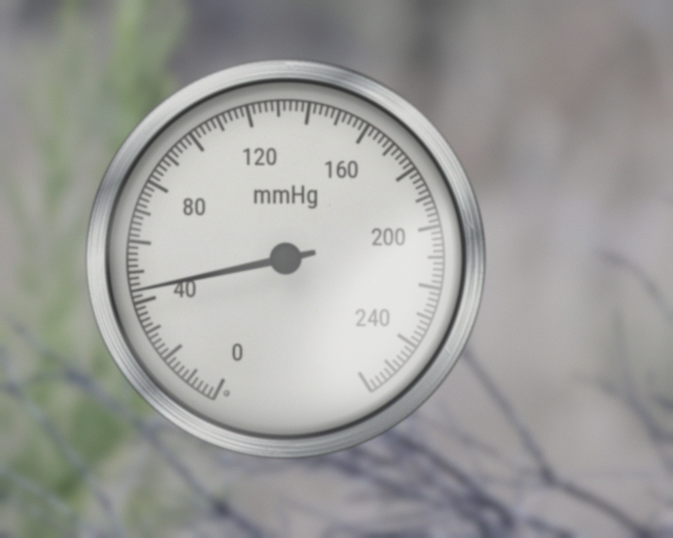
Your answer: 44mmHg
